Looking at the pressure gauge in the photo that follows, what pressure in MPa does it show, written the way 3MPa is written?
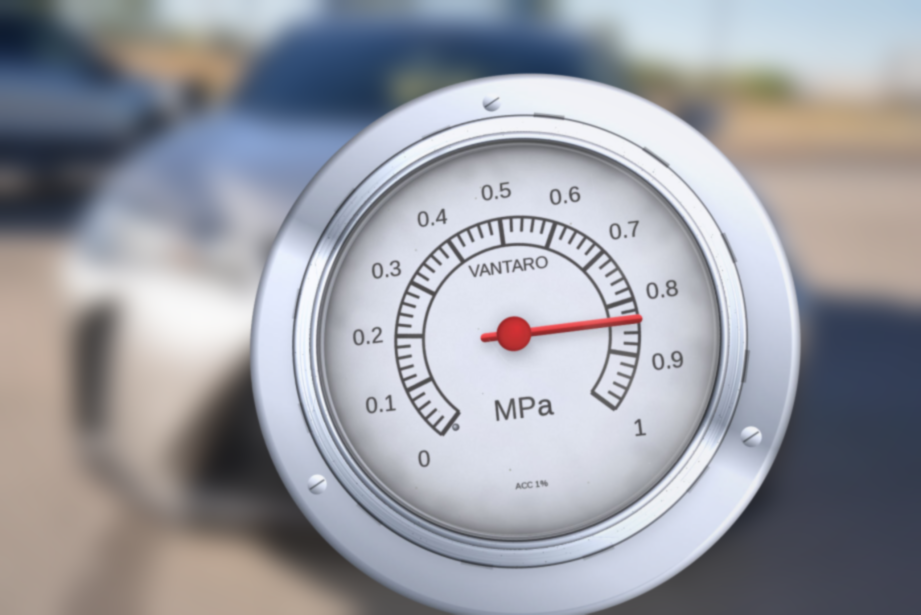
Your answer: 0.84MPa
